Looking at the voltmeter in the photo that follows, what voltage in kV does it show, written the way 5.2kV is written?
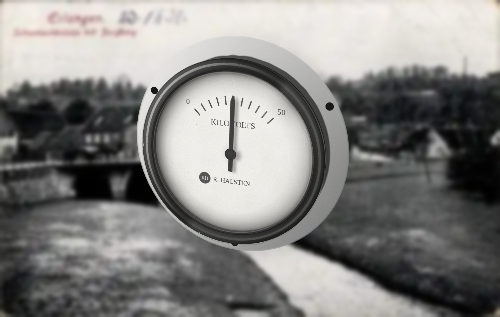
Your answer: 25kV
